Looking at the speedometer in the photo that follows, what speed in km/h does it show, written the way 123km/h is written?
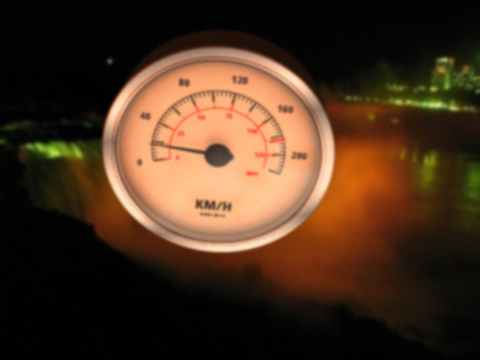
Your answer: 20km/h
